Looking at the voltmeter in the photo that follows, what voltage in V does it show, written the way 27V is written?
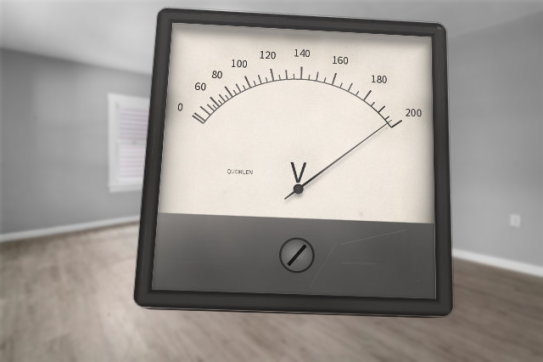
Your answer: 197.5V
